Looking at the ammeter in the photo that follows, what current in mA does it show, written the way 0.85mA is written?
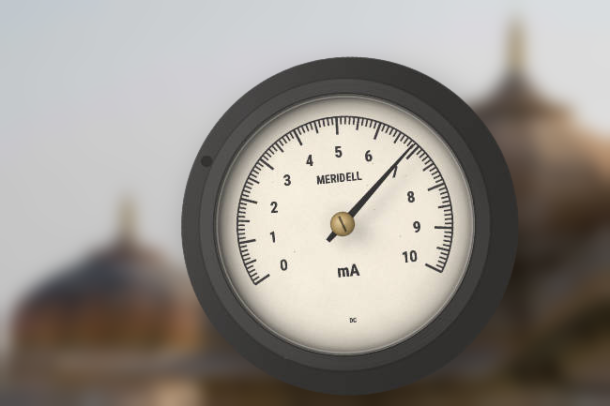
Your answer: 6.9mA
